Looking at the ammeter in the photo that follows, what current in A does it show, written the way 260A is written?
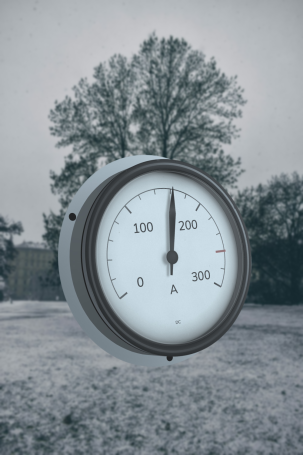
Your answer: 160A
